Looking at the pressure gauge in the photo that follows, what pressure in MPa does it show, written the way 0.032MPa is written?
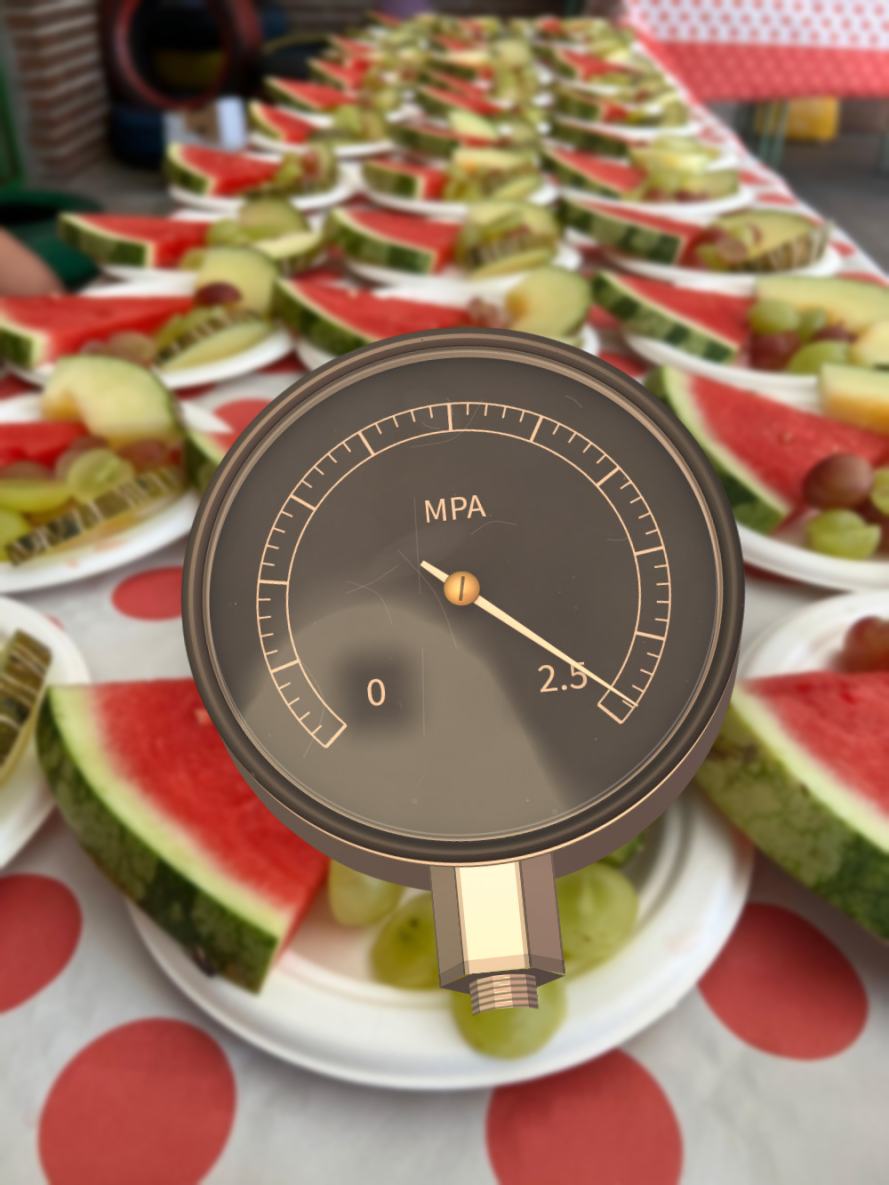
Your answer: 2.45MPa
